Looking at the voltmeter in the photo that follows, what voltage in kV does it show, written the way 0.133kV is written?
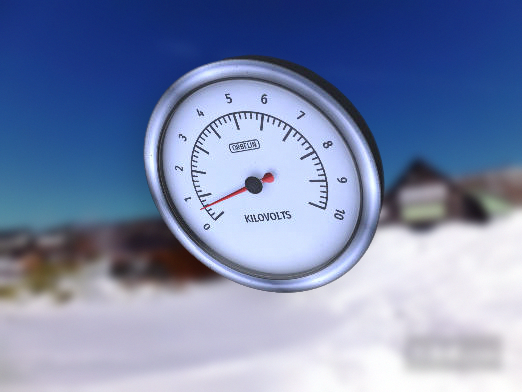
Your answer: 0.6kV
